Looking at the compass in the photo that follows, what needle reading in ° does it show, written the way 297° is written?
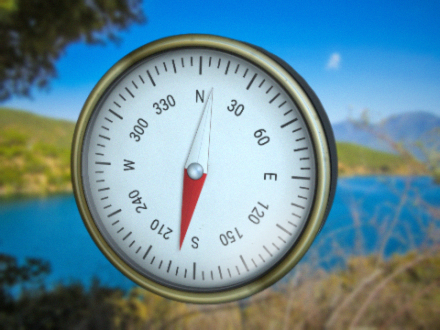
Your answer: 190°
